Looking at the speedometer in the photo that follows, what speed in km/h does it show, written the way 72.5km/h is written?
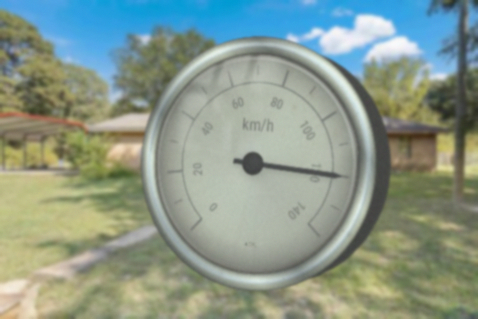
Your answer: 120km/h
